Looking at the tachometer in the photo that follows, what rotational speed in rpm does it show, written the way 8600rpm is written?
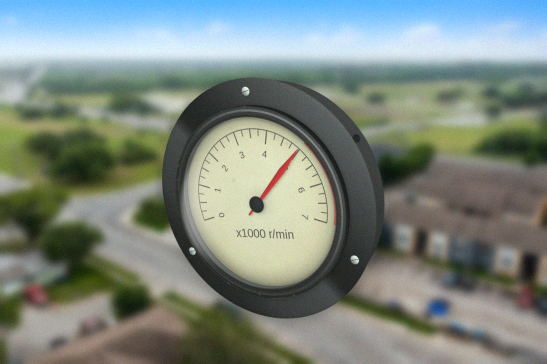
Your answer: 5000rpm
